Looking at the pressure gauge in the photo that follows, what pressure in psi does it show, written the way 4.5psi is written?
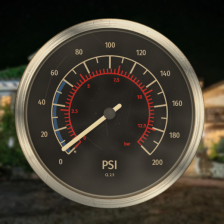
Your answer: 5psi
